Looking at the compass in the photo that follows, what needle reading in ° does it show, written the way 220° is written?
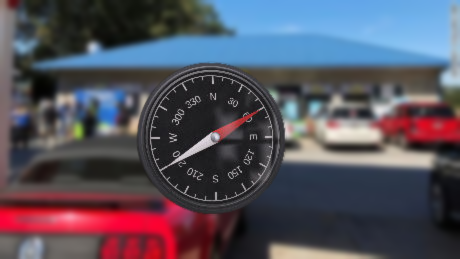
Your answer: 60°
